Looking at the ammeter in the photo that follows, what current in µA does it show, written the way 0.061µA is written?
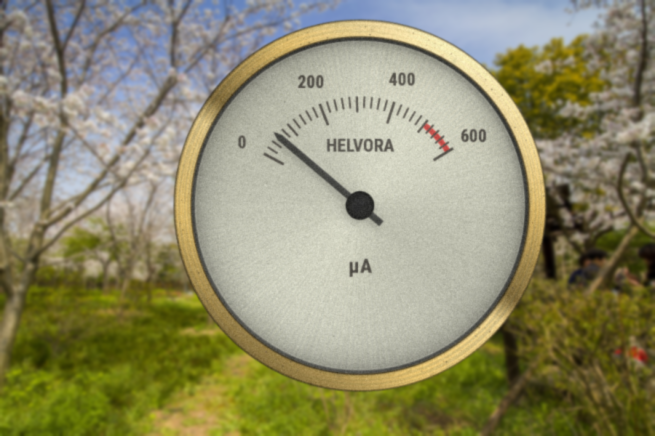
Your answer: 60µA
